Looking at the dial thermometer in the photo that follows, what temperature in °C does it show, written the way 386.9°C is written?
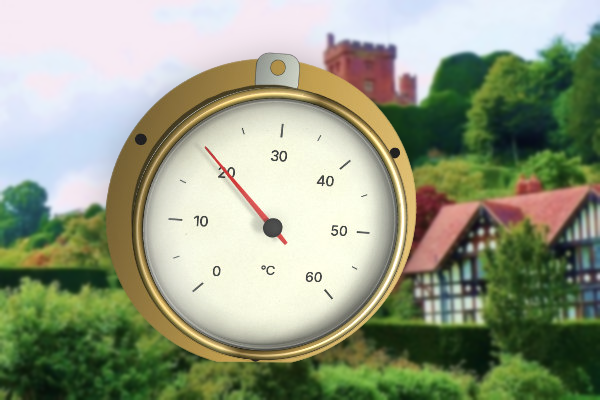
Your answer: 20°C
